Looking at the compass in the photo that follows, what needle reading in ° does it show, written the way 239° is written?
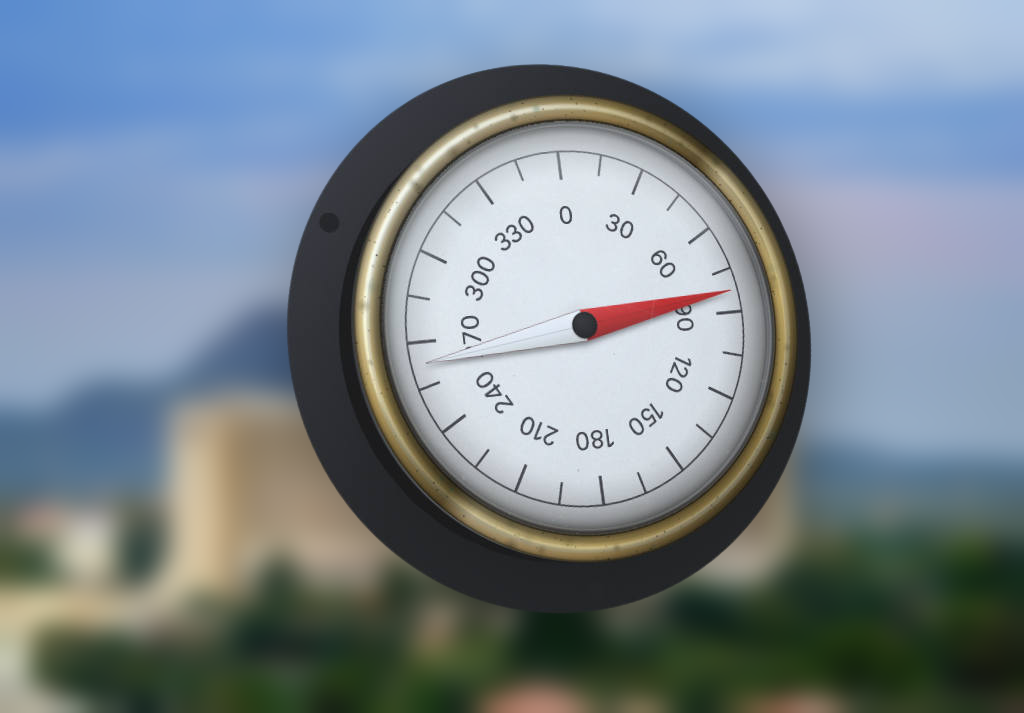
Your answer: 82.5°
